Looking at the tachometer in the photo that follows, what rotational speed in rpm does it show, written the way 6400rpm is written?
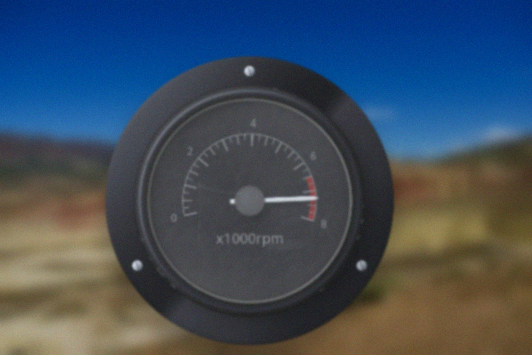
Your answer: 7250rpm
